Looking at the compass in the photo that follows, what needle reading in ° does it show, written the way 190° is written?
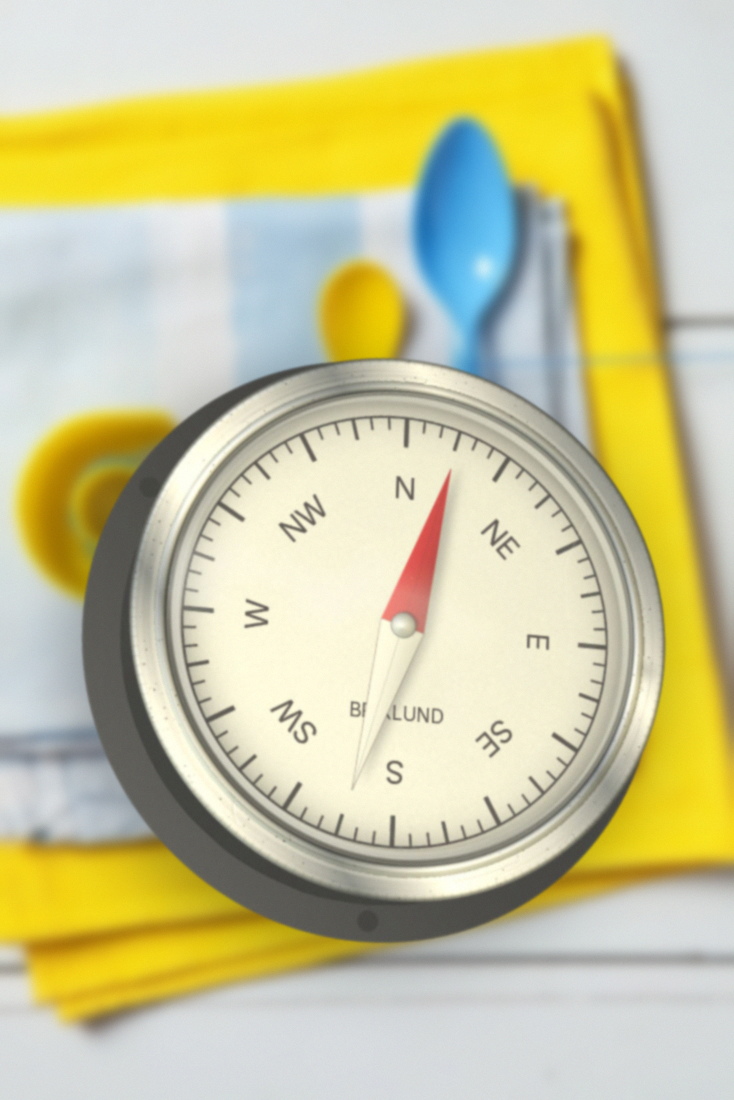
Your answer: 15°
